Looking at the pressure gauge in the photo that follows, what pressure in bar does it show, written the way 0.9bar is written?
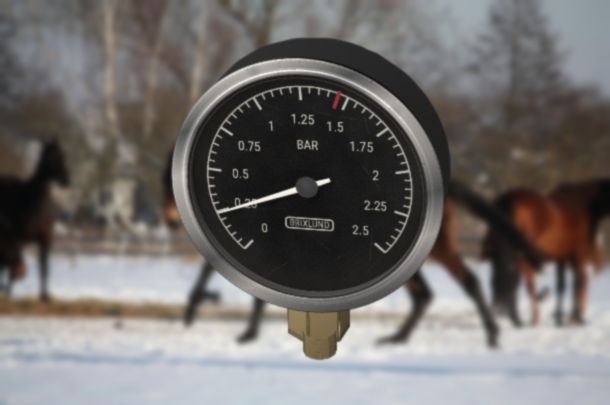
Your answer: 0.25bar
